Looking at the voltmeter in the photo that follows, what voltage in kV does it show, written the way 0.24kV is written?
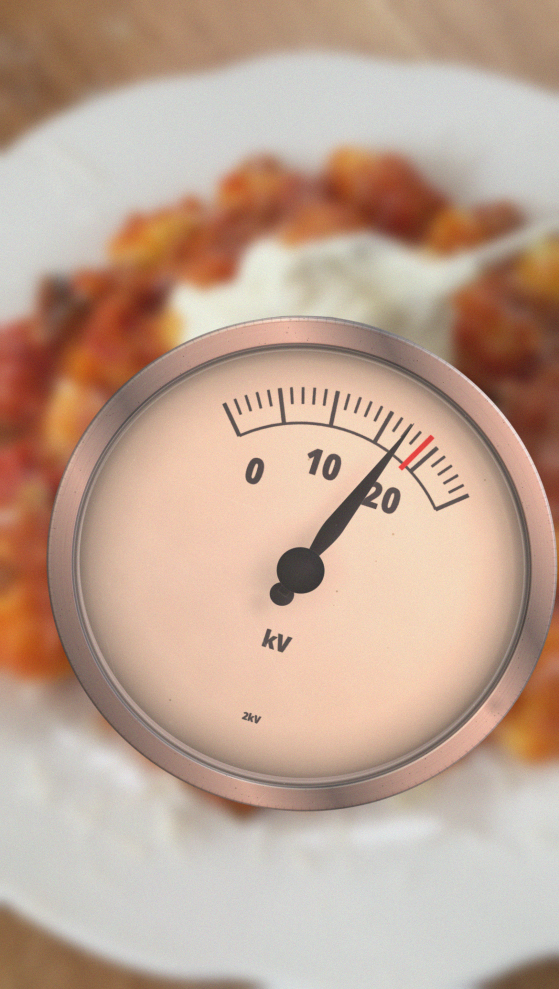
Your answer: 17kV
